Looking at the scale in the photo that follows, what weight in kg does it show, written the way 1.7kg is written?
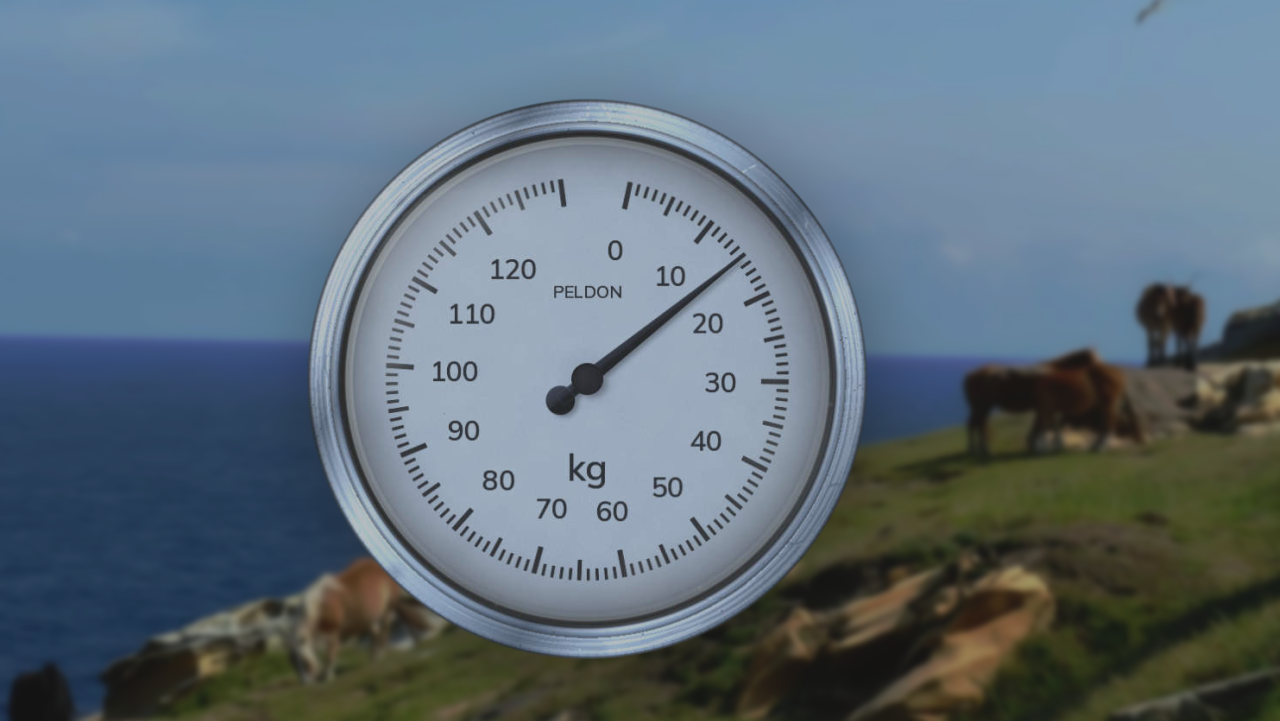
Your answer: 15kg
